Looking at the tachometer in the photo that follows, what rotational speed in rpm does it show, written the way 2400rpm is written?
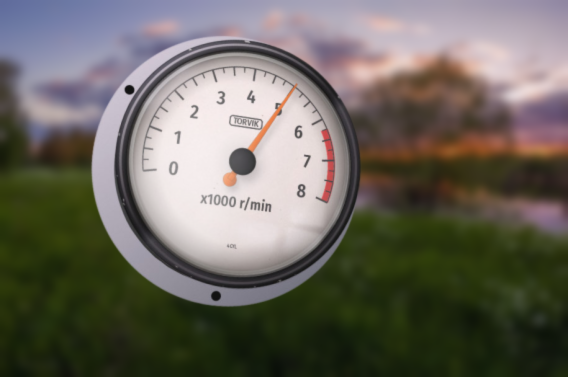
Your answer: 5000rpm
